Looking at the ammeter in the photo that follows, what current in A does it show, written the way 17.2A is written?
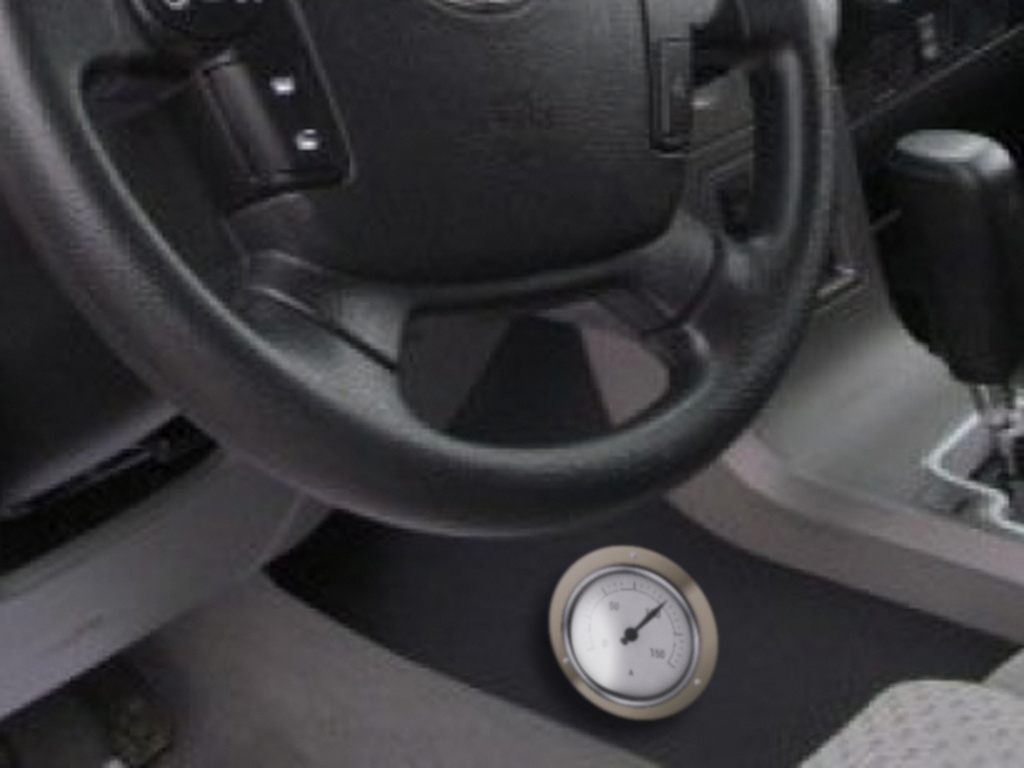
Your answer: 100A
